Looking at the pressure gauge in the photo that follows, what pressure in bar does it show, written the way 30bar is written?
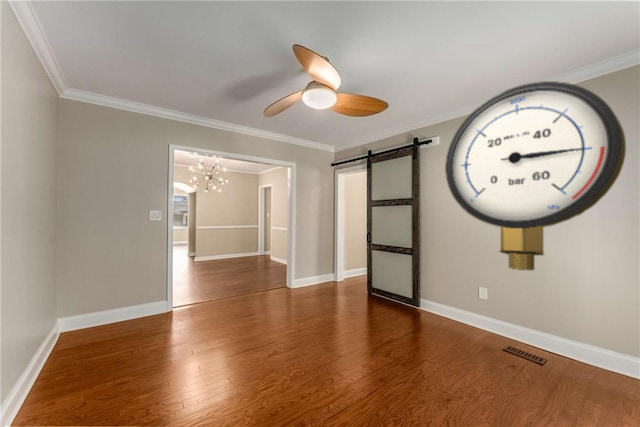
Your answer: 50bar
